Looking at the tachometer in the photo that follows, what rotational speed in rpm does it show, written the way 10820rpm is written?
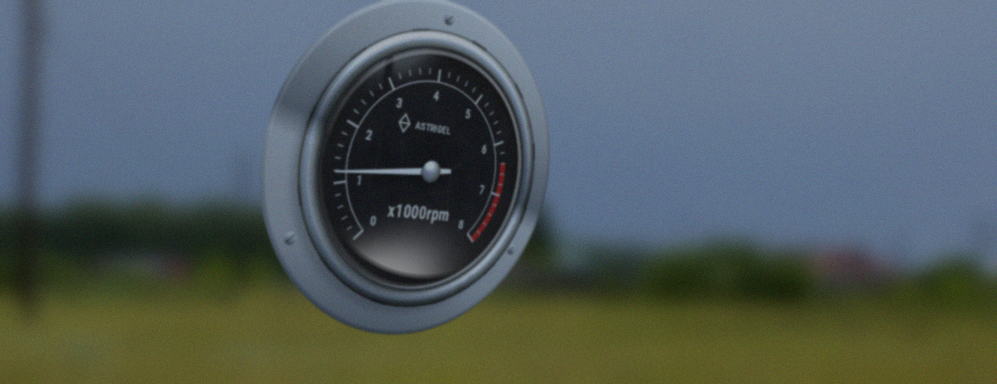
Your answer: 1200rpm
